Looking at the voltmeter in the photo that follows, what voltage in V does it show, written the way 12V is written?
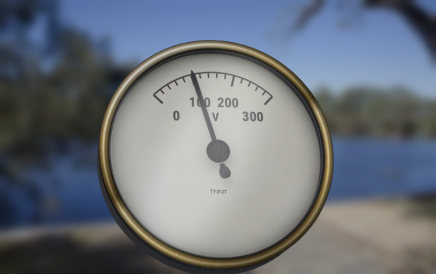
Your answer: 100V
